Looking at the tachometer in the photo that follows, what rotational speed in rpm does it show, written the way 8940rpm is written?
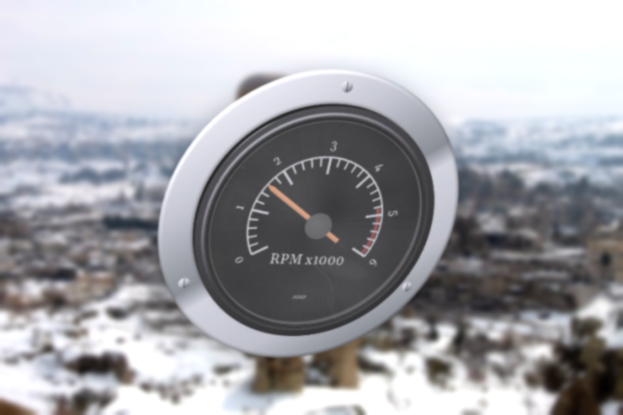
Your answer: 1600rpm
